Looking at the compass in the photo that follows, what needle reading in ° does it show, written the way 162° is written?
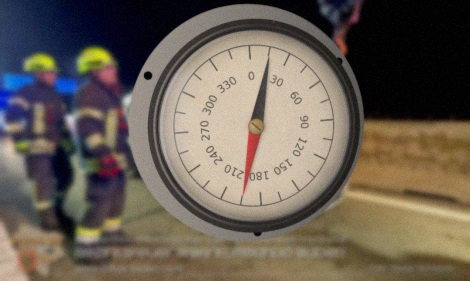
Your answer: 195°
